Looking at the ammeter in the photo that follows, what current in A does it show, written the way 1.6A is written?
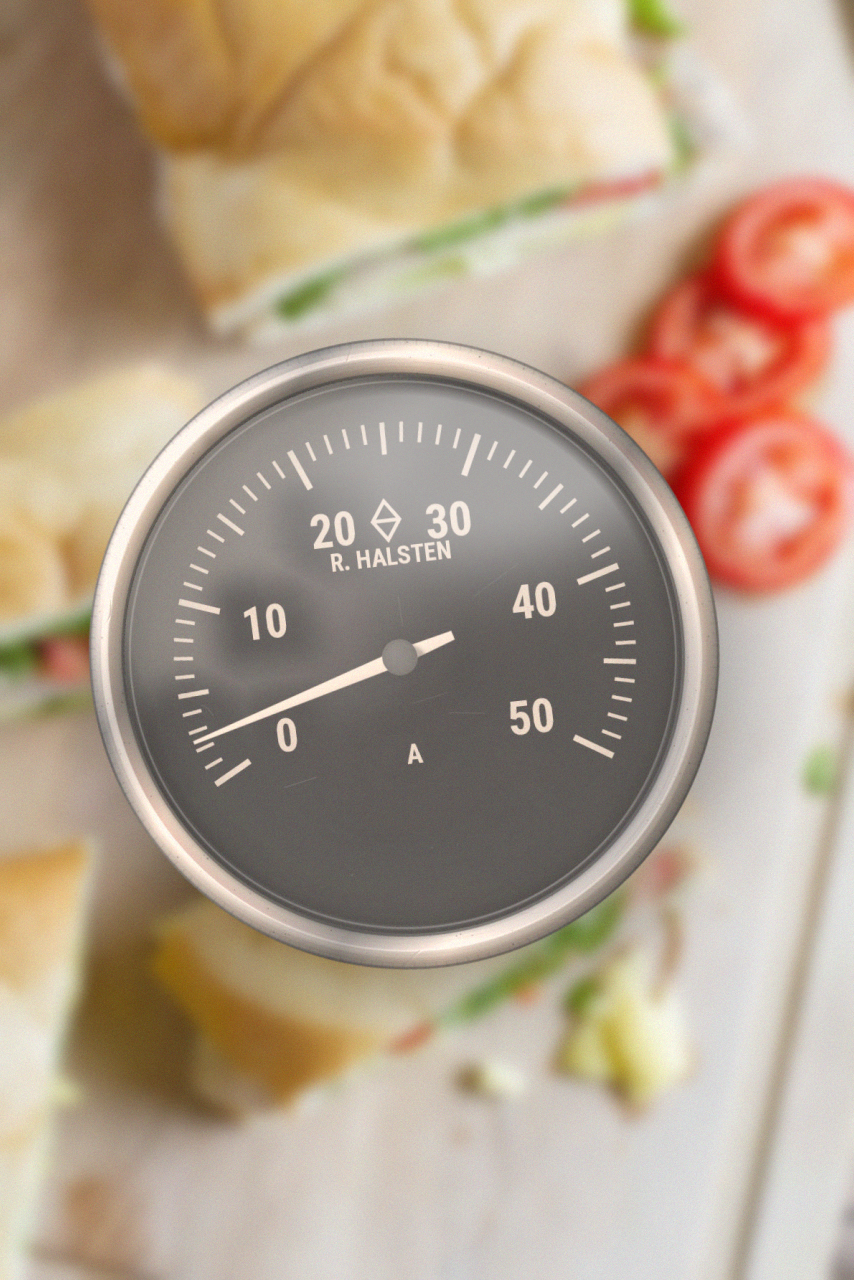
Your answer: 2.5A
